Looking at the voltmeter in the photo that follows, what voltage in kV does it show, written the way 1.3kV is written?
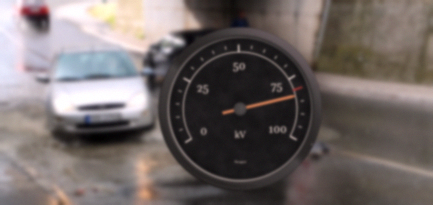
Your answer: 82.5kV
